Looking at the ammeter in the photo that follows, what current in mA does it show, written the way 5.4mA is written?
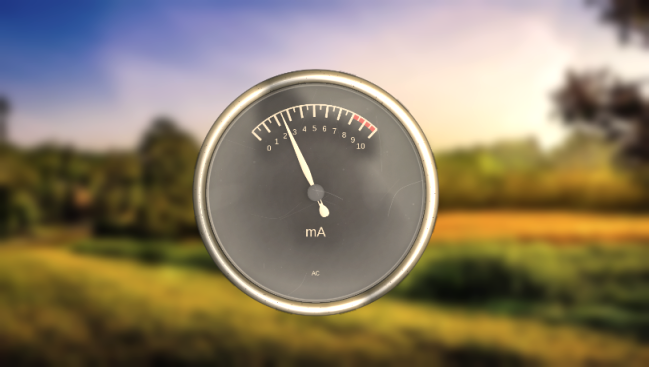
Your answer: 2.5mA
